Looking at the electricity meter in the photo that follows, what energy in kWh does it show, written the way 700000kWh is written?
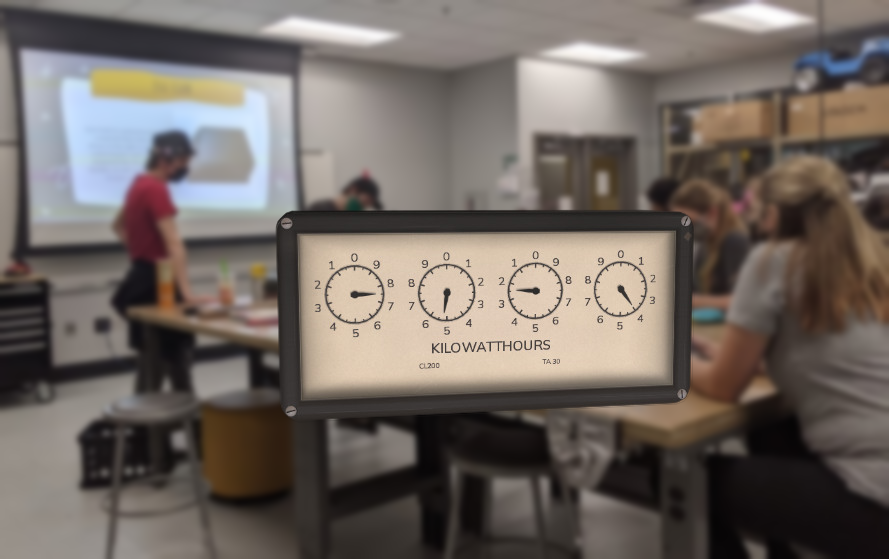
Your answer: 7524kWh
